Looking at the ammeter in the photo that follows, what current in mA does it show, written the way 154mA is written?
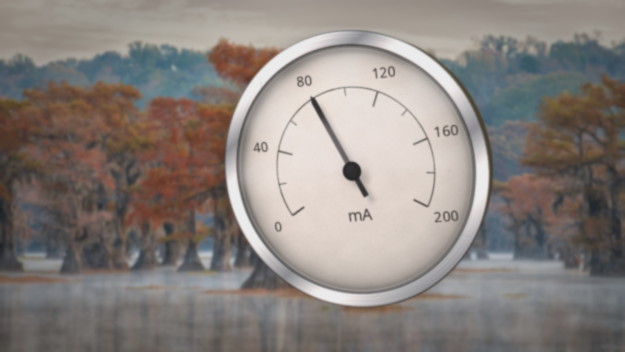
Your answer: 80mA
